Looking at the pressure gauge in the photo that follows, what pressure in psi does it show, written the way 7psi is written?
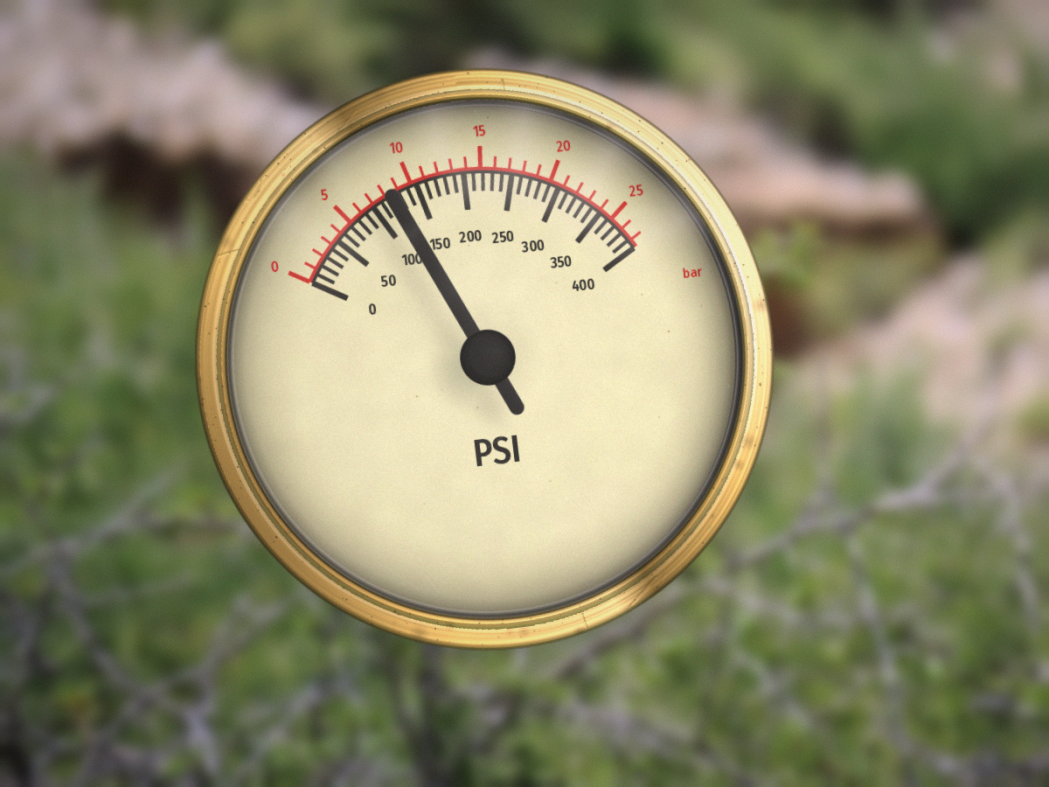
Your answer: 120psi
